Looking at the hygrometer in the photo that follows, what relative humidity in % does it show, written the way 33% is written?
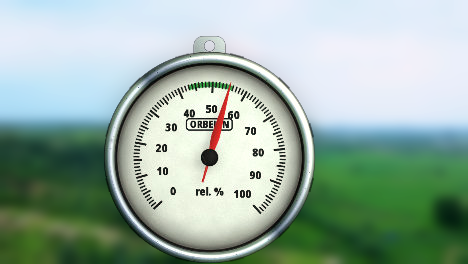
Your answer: 55%
